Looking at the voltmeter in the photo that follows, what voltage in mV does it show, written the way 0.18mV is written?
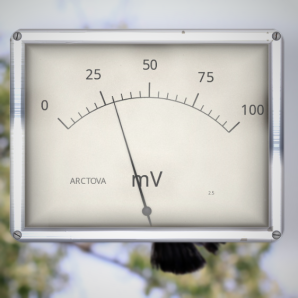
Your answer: 30mV
